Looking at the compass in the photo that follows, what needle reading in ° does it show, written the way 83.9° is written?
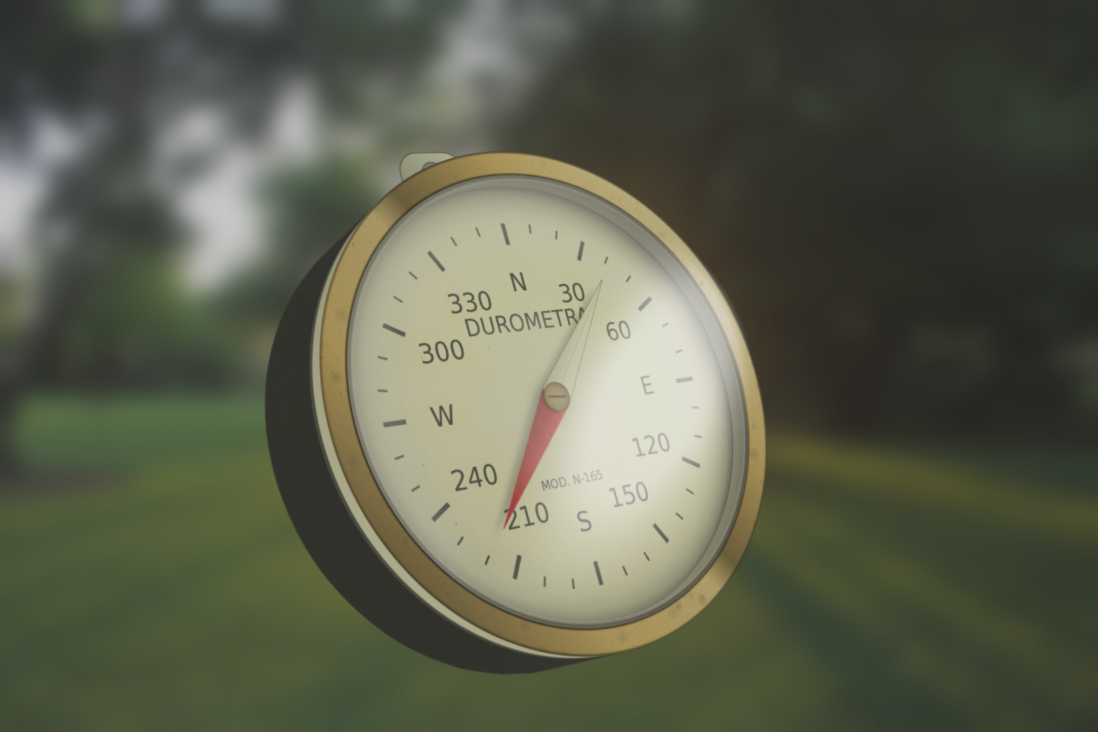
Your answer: 220°
